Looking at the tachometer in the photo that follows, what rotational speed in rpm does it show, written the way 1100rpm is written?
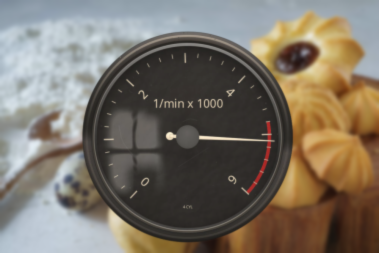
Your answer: 5100rpm
